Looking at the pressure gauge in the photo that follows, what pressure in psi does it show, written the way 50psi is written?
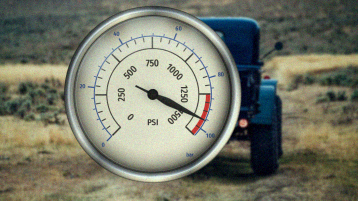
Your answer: 1400psi
